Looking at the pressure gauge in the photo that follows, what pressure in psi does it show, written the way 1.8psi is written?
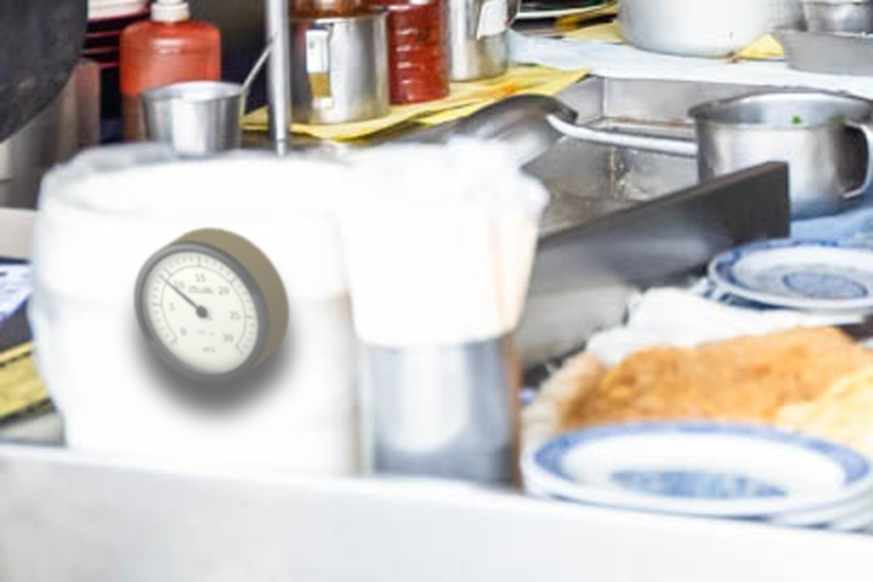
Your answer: 9psi
